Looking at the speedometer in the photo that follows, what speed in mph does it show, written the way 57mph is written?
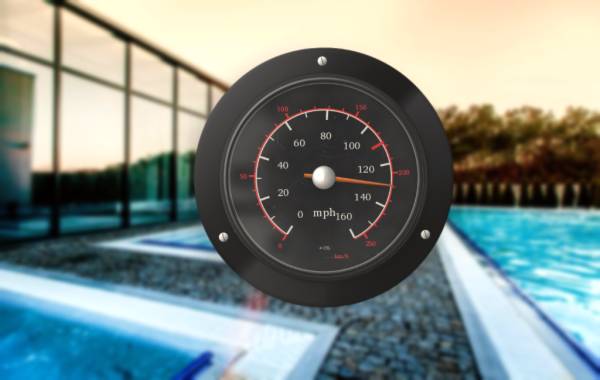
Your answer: 130mph
